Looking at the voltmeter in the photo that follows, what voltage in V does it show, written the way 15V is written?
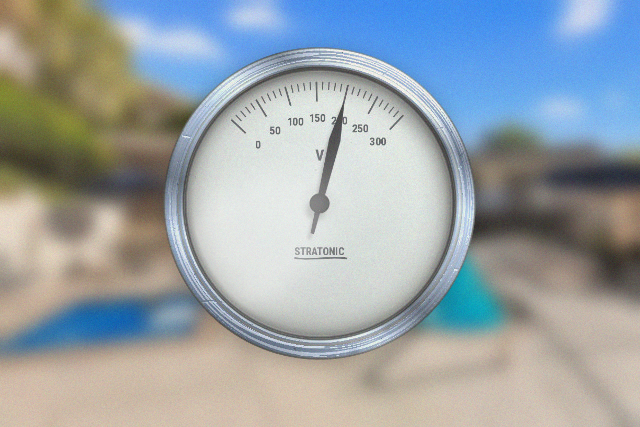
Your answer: 200V
